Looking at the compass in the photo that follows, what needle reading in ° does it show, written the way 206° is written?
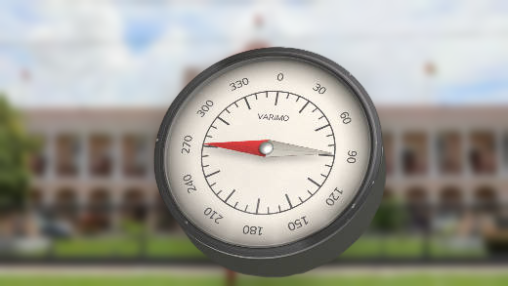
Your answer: 270°
